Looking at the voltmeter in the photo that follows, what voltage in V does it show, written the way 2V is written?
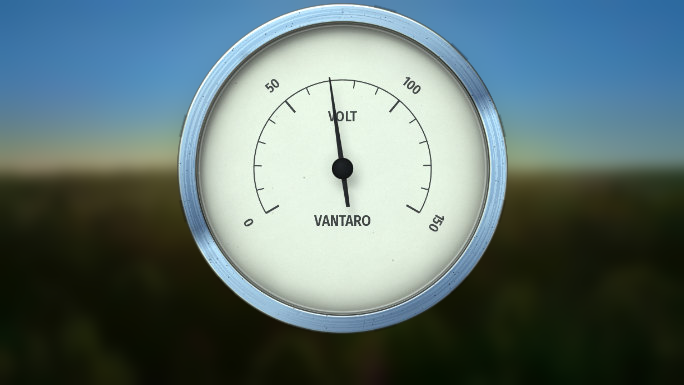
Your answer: 70V
